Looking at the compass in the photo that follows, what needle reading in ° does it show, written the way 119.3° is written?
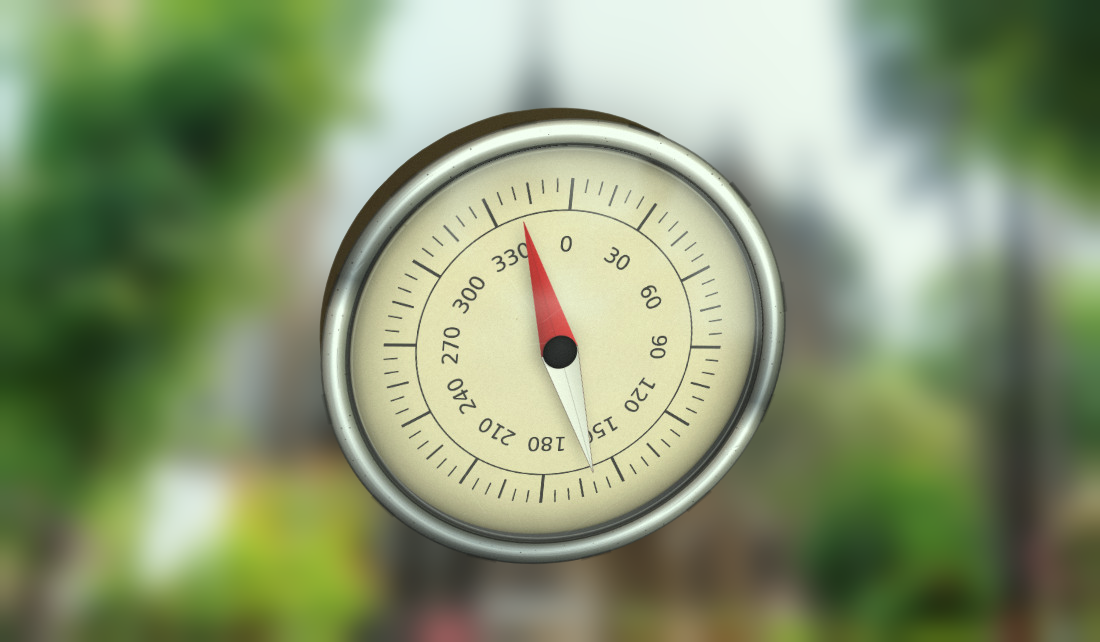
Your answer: 340°
